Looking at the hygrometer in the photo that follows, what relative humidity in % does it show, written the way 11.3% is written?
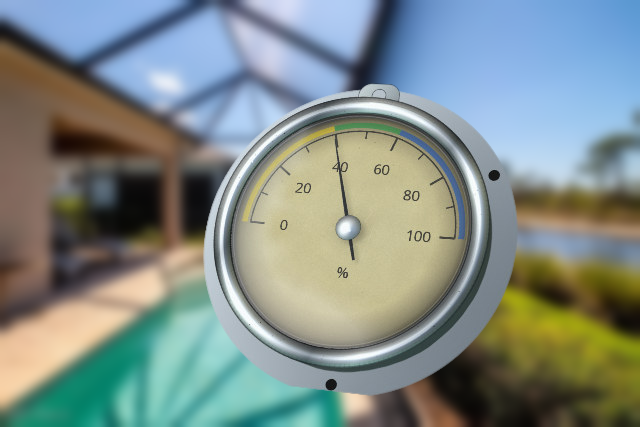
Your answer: 40%
